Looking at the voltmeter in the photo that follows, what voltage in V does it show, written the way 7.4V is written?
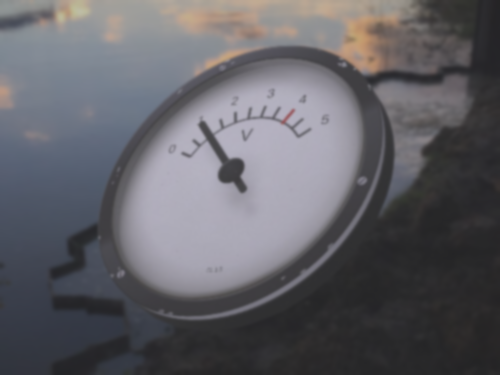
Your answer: 1V
